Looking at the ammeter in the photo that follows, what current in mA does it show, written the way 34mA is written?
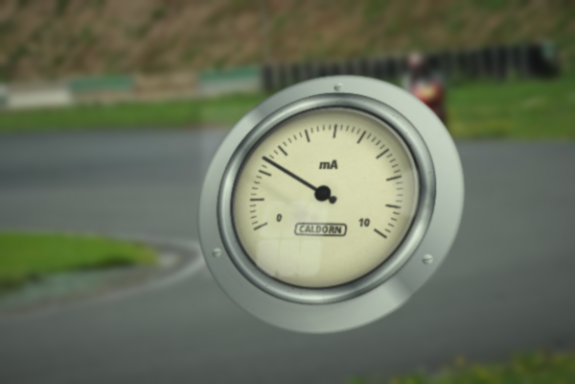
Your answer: 2.4mA
